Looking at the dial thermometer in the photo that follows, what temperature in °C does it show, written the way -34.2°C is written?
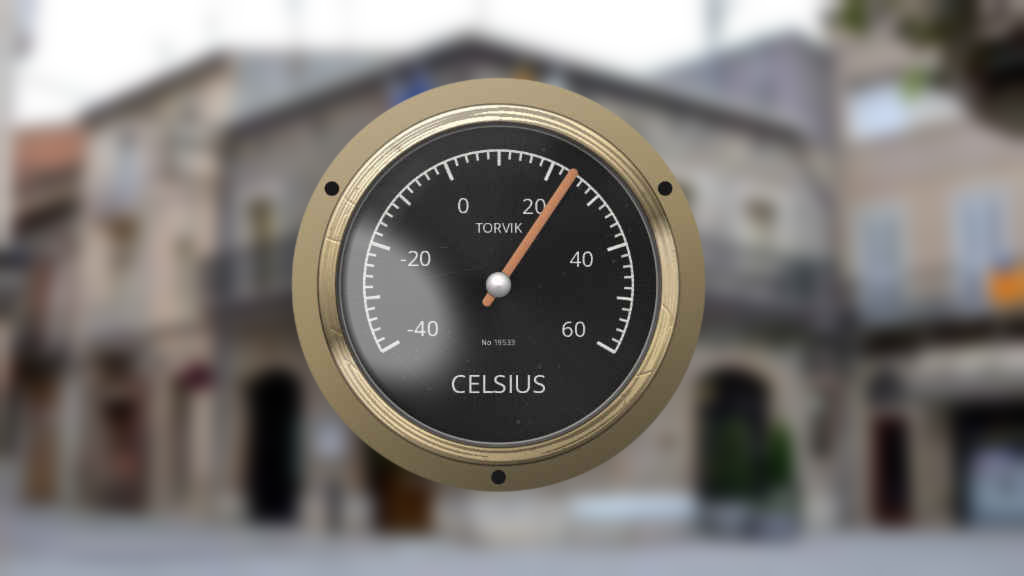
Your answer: 24°C
